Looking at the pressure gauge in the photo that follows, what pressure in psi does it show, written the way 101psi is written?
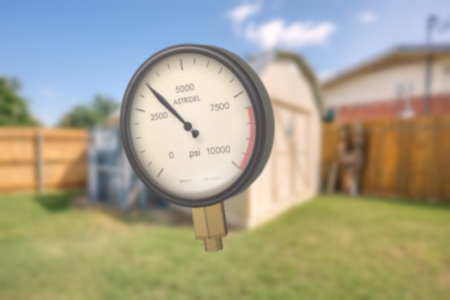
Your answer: 3500psi
